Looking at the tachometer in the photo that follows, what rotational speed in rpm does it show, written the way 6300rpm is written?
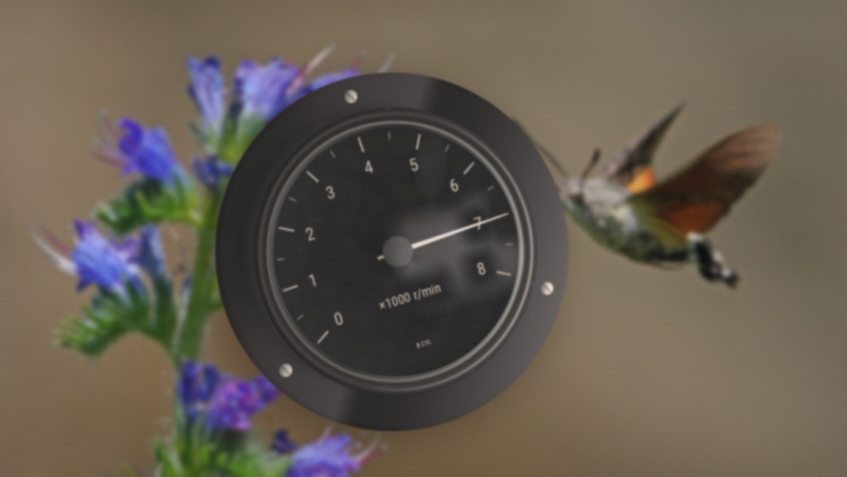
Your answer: 7000rpm
